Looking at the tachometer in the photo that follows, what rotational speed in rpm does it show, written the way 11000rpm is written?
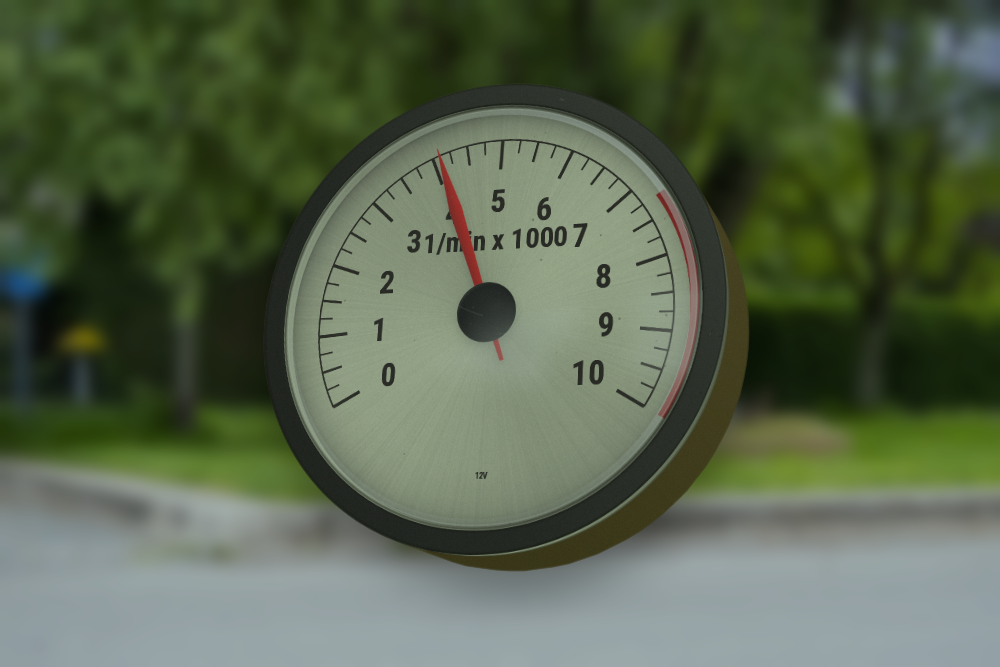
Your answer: 4125rpm
